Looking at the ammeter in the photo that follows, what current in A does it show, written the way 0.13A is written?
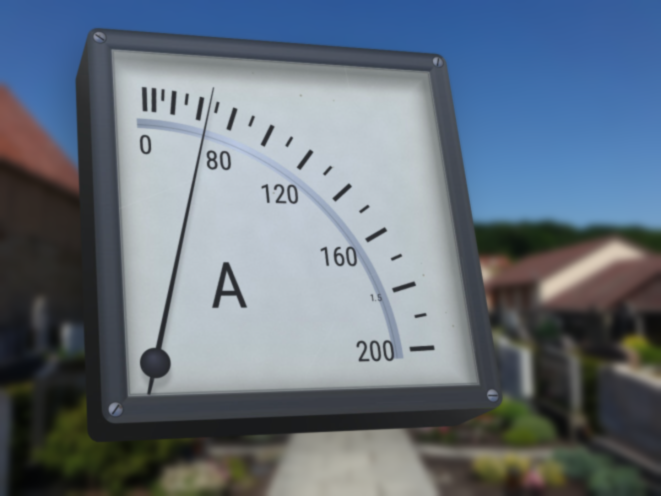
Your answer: 65A
